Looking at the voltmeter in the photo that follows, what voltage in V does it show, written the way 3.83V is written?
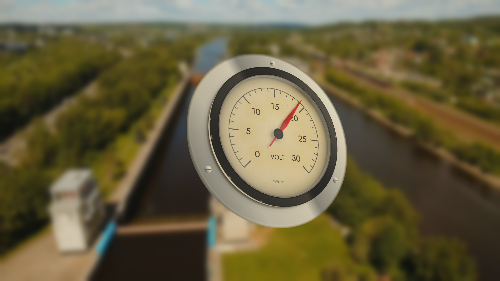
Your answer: 19V
